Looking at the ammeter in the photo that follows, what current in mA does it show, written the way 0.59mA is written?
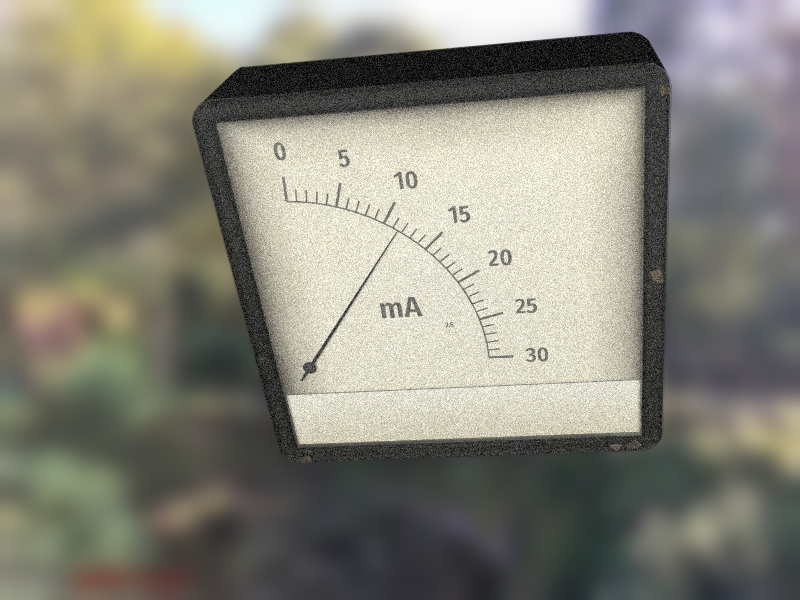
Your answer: 11.5mA
